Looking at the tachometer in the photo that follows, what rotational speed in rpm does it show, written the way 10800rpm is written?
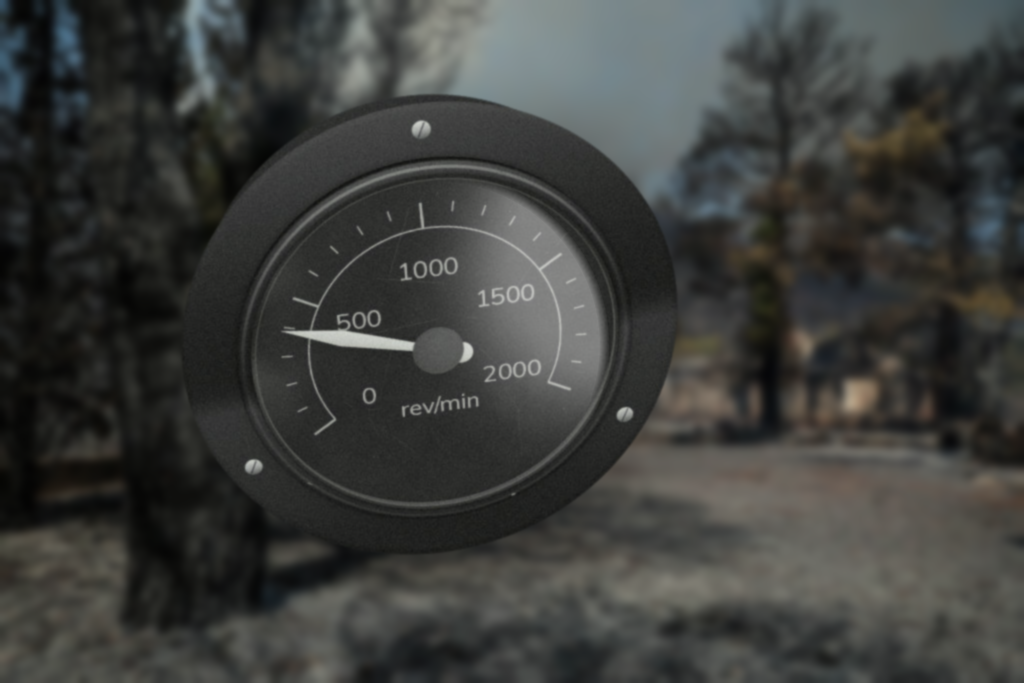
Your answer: 400rpm
